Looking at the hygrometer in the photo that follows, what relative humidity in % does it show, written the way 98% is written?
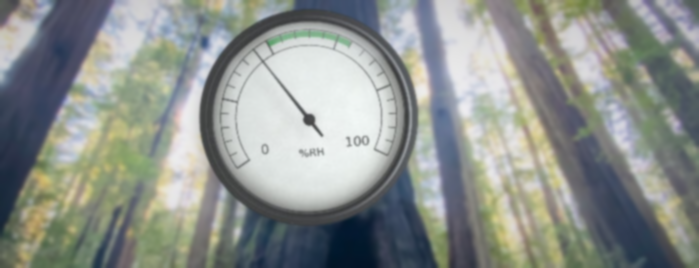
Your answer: 36%
